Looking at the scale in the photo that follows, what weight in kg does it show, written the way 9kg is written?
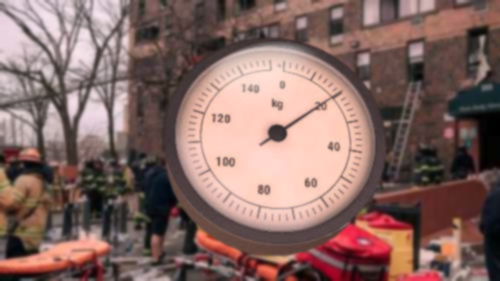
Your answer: 20kg
